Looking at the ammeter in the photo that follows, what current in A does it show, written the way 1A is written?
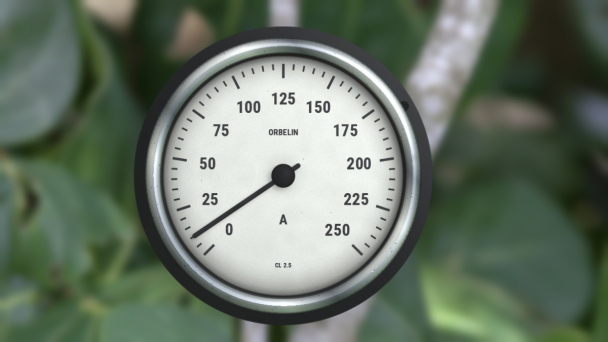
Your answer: 10A
